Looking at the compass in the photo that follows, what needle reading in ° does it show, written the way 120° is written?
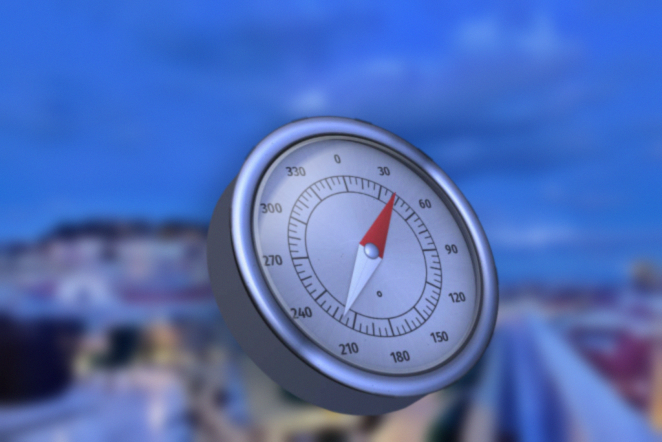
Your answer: 40°
